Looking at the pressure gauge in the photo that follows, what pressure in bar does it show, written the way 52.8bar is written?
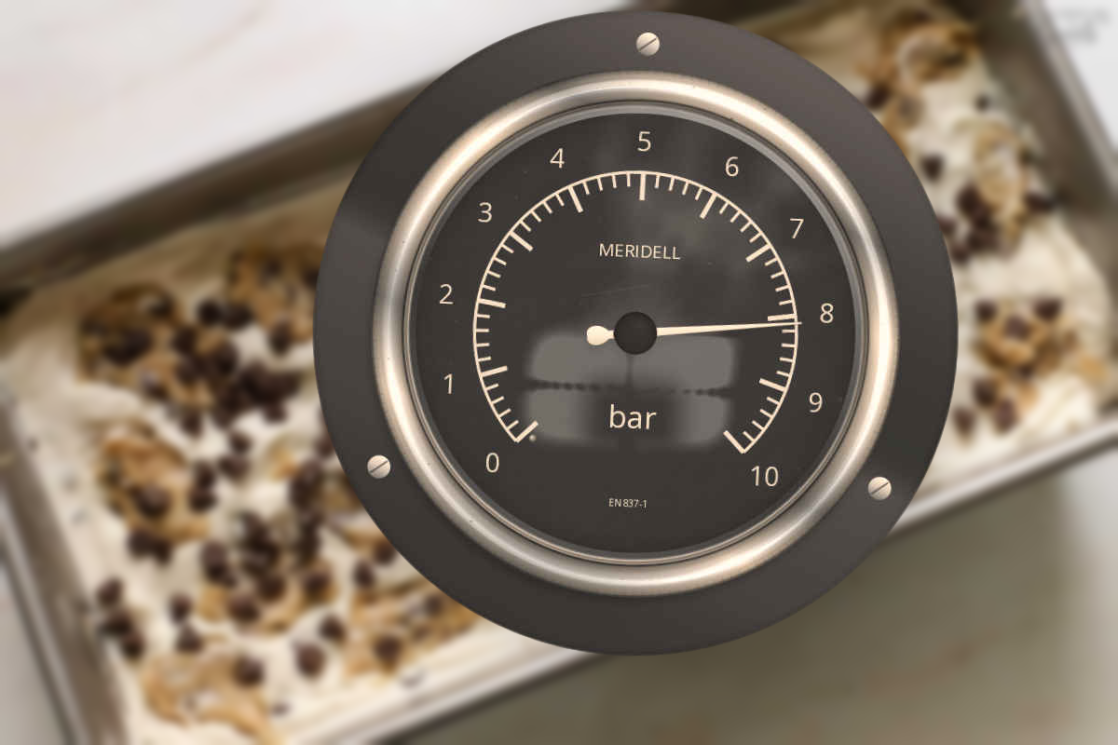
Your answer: 8.1bar
